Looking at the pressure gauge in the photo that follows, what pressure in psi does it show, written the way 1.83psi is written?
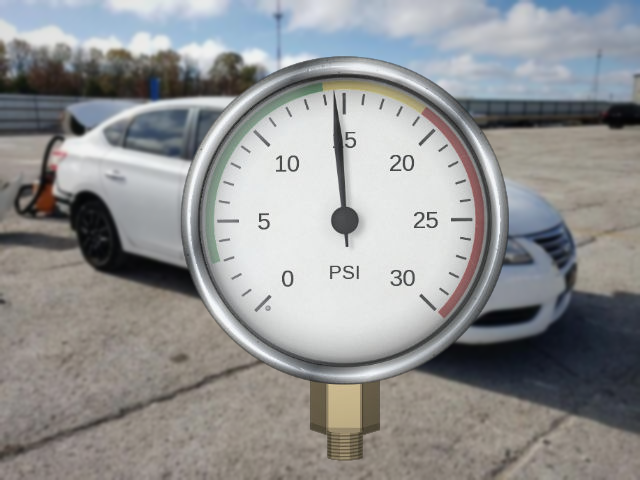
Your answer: 14.5psi
